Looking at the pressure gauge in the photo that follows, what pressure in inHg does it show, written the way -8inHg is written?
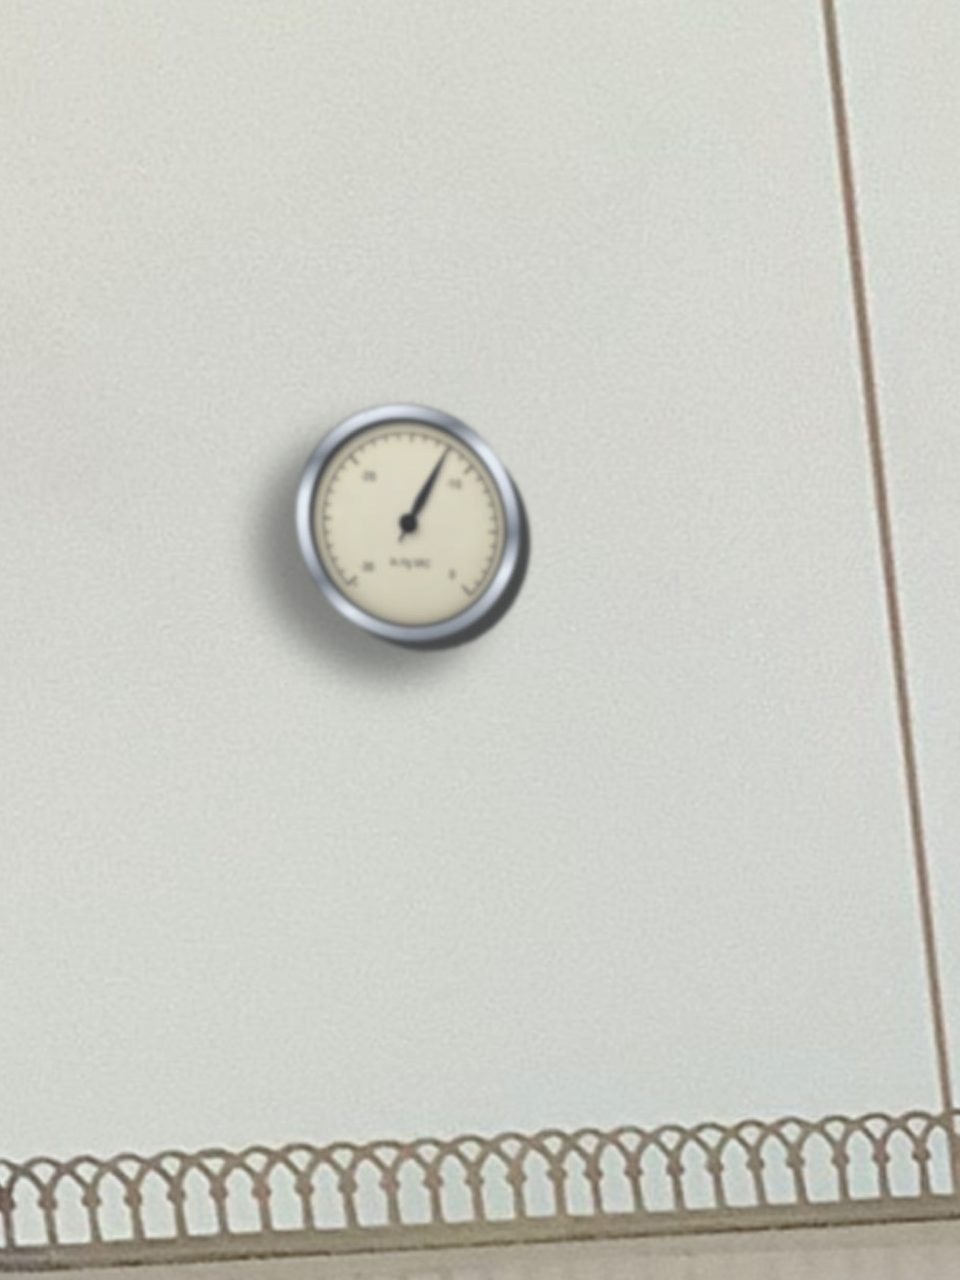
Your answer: -12inHg
